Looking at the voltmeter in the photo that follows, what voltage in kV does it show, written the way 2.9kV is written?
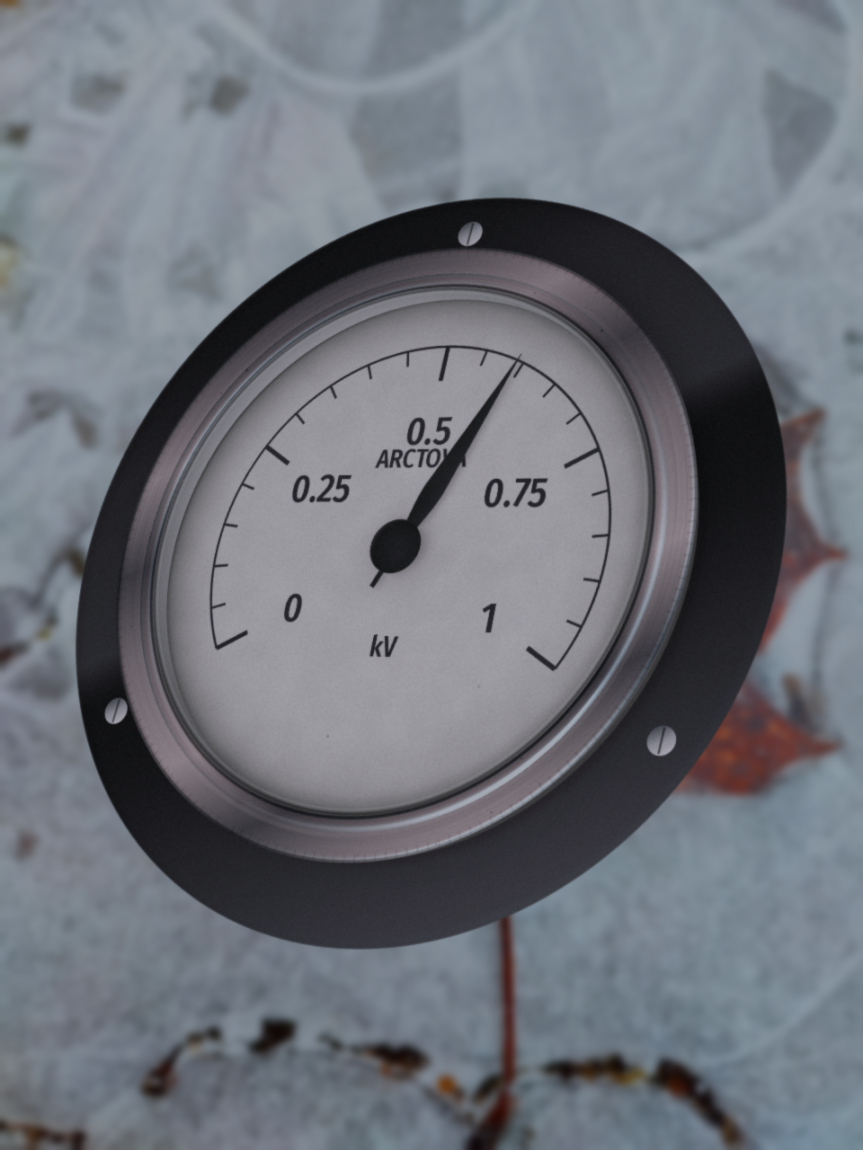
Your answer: 0.6kV
